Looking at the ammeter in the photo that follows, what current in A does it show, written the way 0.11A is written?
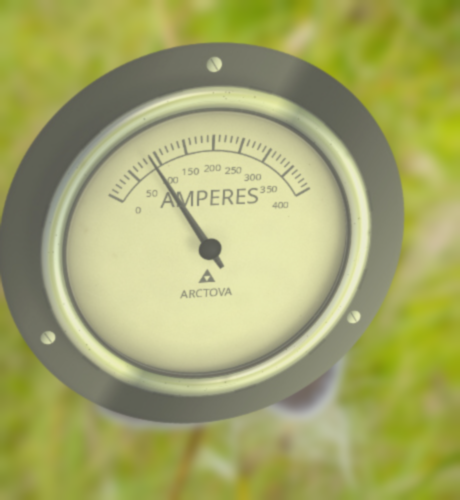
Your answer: 90A
